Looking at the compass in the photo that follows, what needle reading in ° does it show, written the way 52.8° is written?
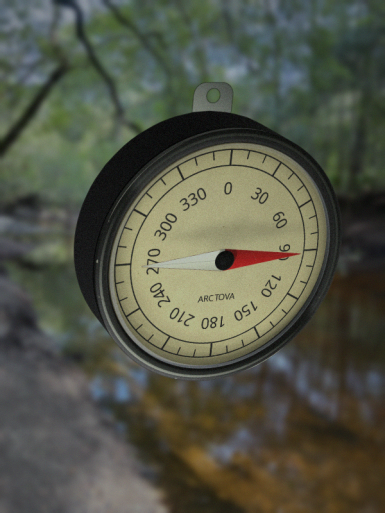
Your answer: 90°
